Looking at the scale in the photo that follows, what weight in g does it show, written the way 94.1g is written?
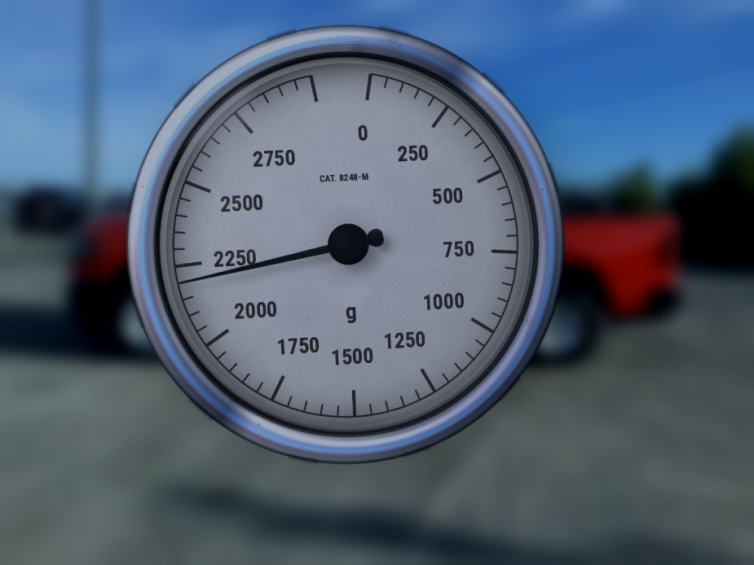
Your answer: 2200g
